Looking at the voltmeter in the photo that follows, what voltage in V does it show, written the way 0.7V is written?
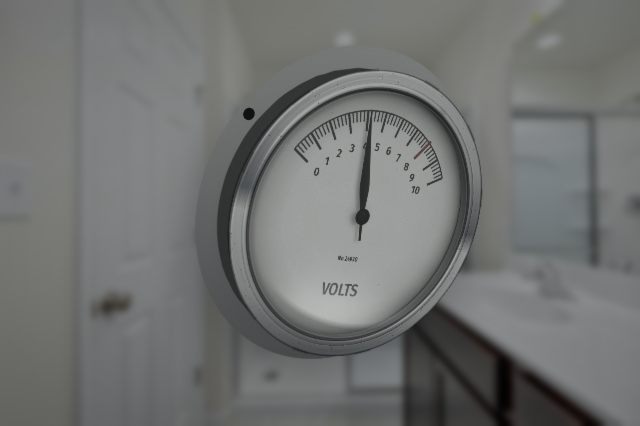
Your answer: 4V
